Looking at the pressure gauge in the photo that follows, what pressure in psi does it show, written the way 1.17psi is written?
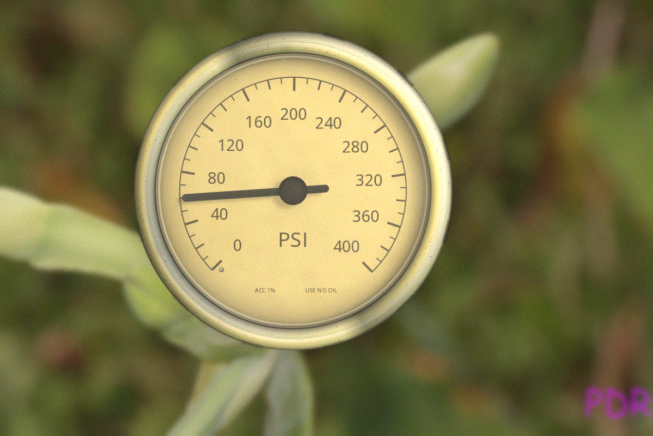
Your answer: 60psi
